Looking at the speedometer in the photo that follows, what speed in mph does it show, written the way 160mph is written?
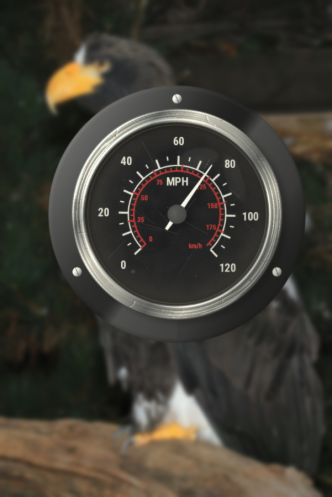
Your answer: 75mph
